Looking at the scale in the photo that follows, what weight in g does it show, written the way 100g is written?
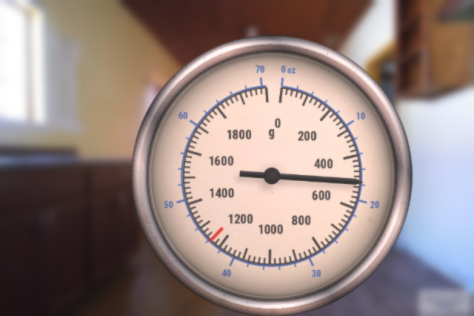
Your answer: 500g
